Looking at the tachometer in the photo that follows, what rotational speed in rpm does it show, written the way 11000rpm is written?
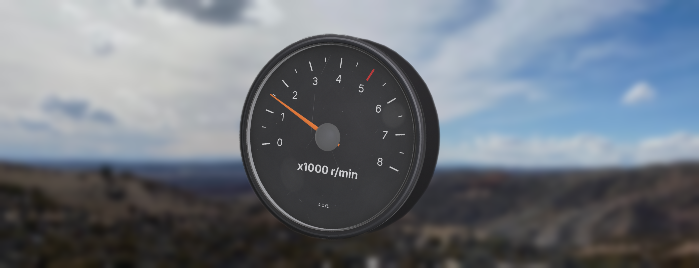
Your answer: 1500rpm
